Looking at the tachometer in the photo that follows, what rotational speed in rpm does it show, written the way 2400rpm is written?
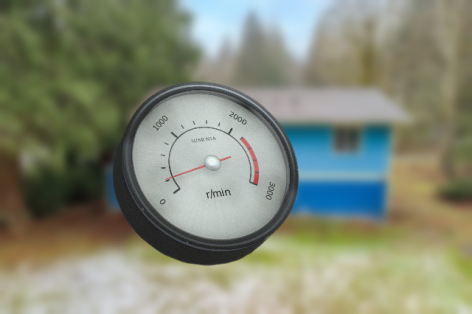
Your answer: 200rpm
